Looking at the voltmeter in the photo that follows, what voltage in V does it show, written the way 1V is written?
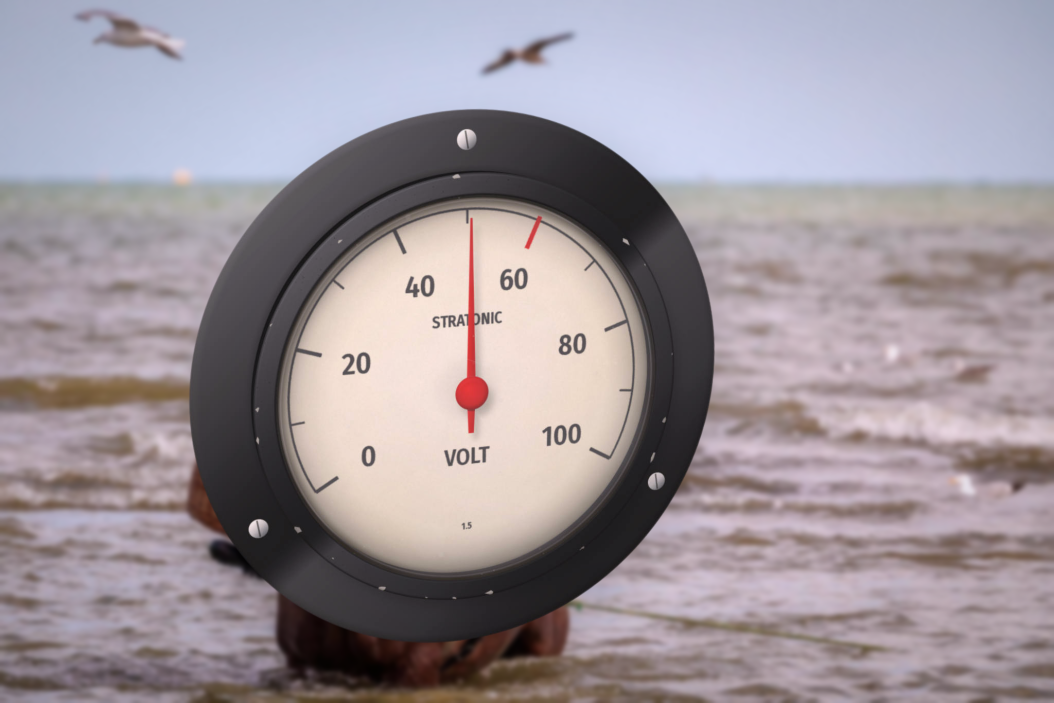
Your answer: 50V
